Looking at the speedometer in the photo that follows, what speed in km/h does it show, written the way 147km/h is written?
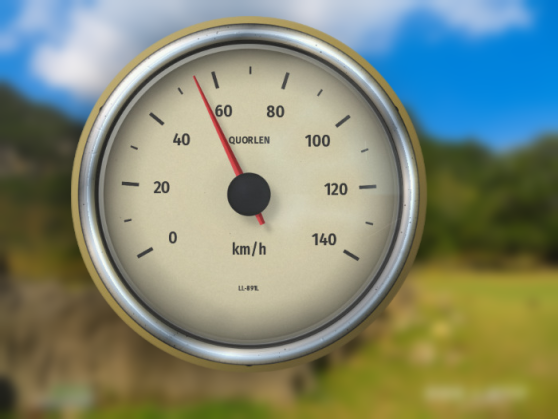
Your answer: 55km/h
